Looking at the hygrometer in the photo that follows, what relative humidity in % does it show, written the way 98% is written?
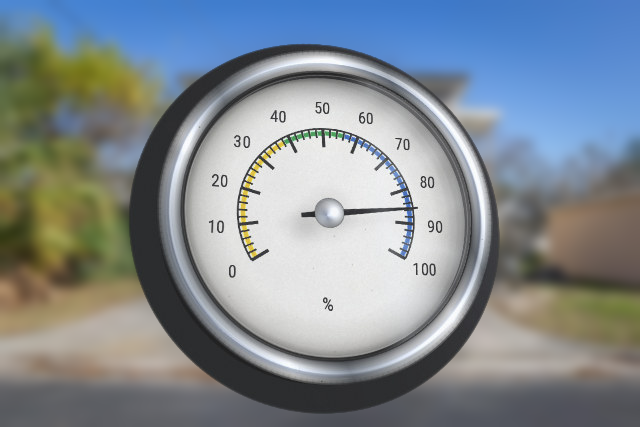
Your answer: 86%
